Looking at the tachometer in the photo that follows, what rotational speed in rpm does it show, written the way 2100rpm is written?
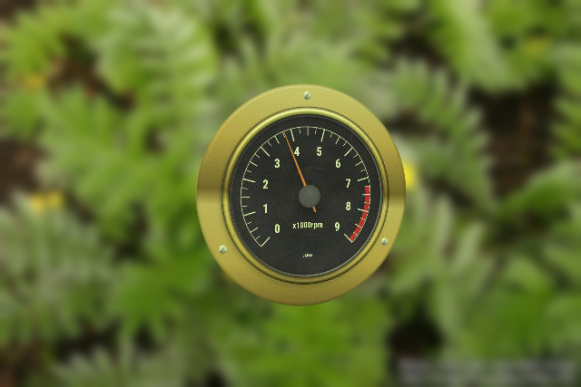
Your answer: 3750rpm
